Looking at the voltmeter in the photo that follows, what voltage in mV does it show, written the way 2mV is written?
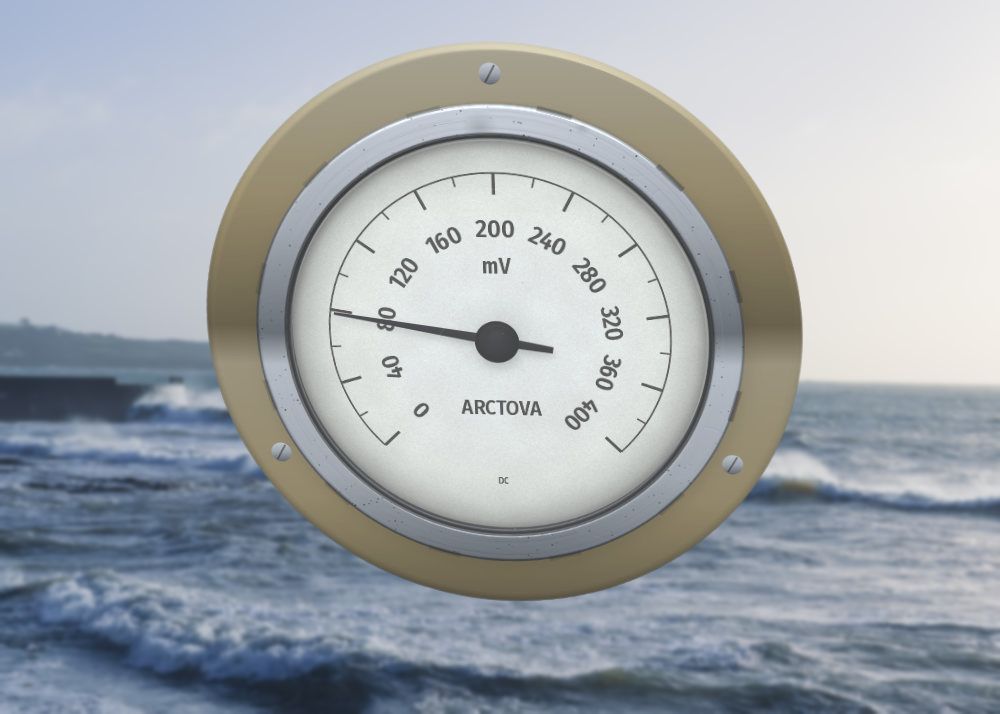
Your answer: 80mV
